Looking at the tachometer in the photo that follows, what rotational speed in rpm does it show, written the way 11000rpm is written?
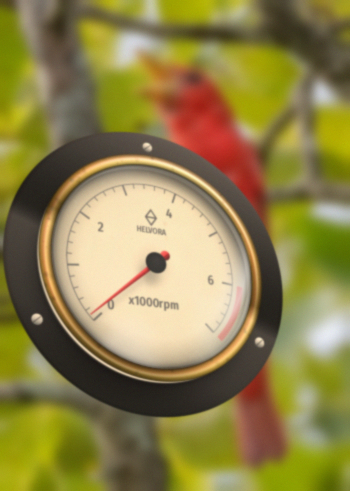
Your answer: 100rpm
